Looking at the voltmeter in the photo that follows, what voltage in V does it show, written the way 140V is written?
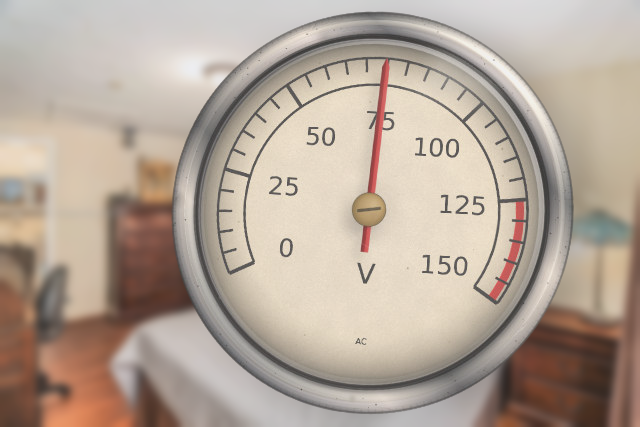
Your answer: 75V
